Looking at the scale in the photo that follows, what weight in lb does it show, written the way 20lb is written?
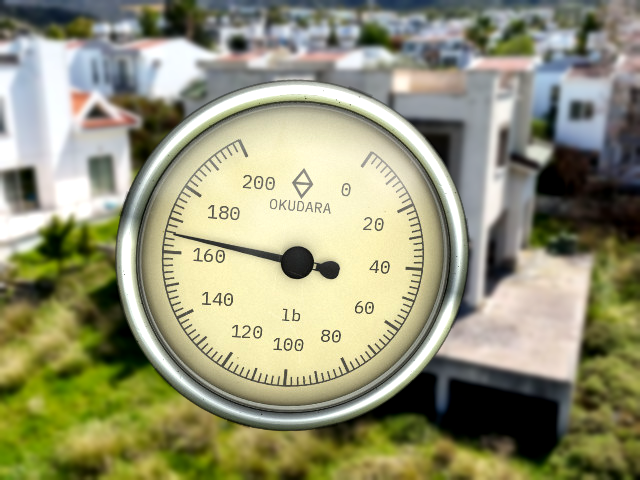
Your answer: 166lb
